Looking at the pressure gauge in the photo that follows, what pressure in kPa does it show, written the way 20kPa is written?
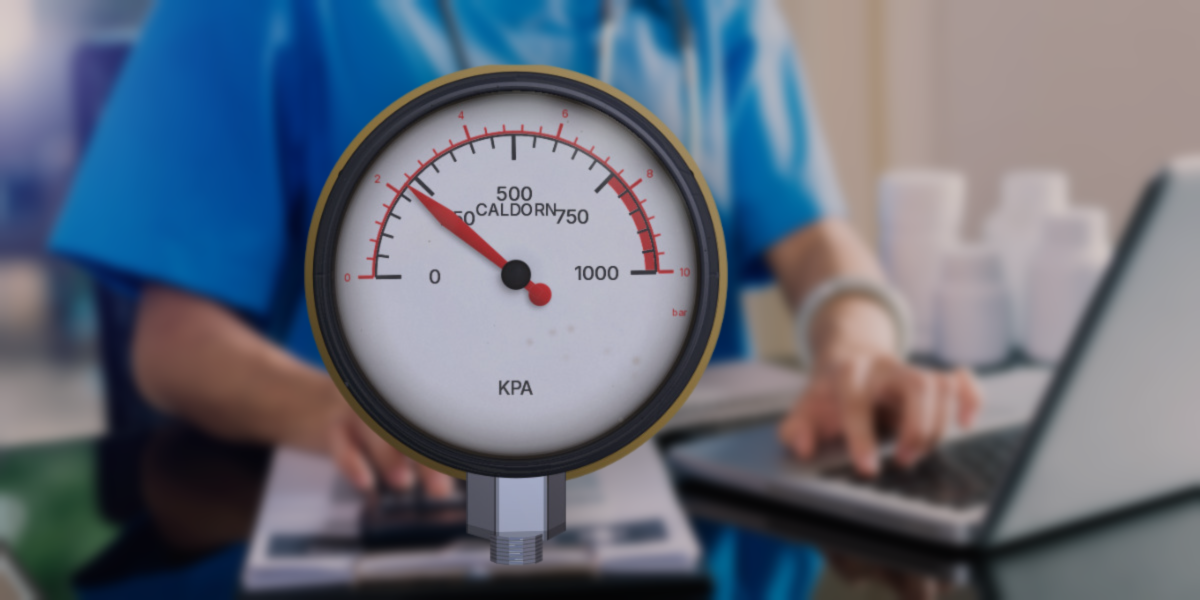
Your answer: 225kPa
